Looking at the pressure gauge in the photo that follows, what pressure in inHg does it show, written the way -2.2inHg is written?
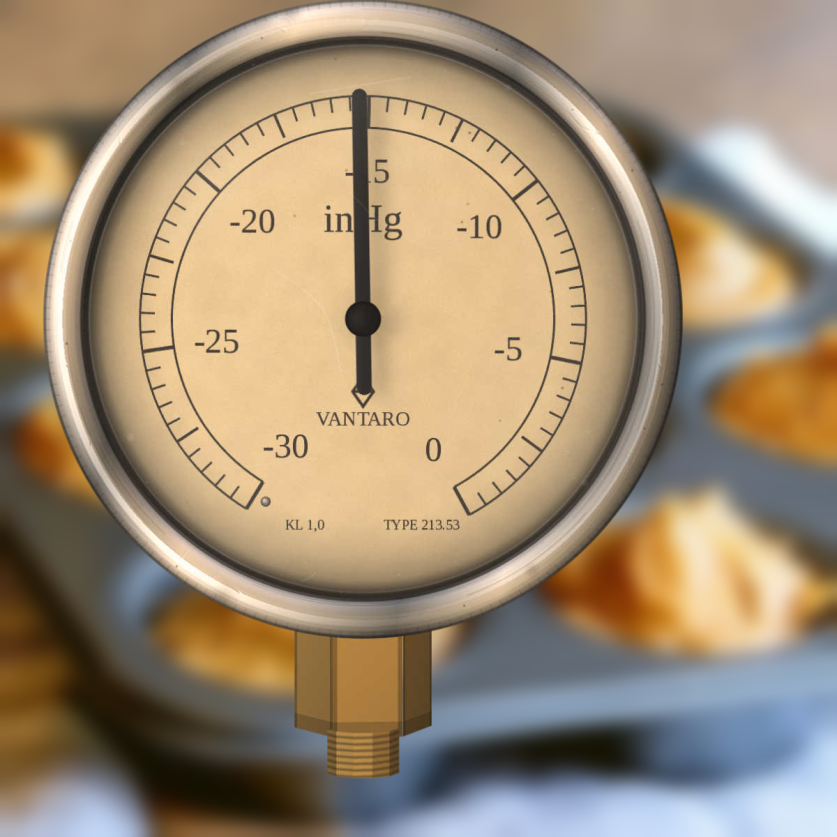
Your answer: -15.25inHg
